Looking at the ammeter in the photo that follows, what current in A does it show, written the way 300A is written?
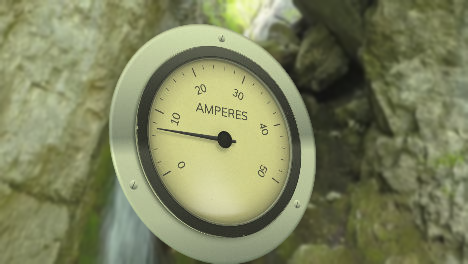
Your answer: 7A
